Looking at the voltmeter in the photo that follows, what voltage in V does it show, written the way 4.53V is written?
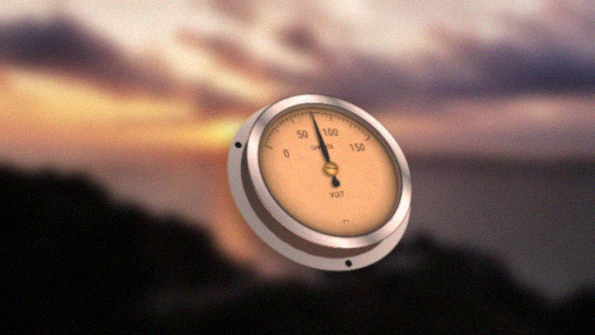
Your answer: 75V
